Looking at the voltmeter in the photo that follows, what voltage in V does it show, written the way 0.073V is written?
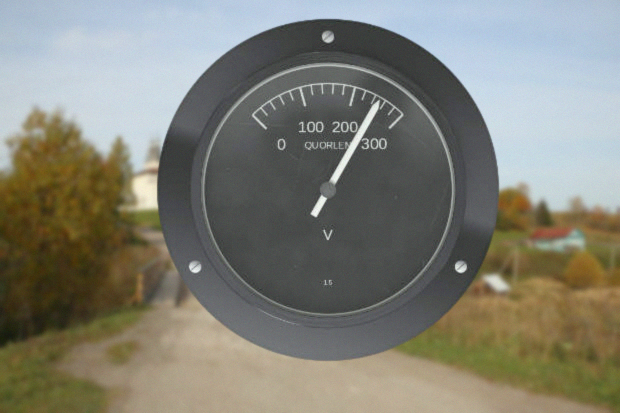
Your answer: 250V
